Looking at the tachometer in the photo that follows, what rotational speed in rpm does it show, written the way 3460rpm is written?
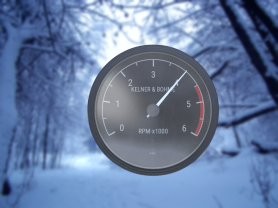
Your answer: 4000rpm
